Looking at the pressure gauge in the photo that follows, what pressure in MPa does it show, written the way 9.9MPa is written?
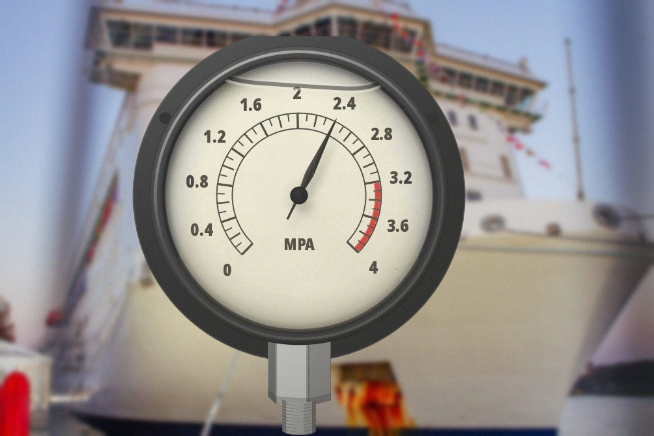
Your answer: 2.4MPa
